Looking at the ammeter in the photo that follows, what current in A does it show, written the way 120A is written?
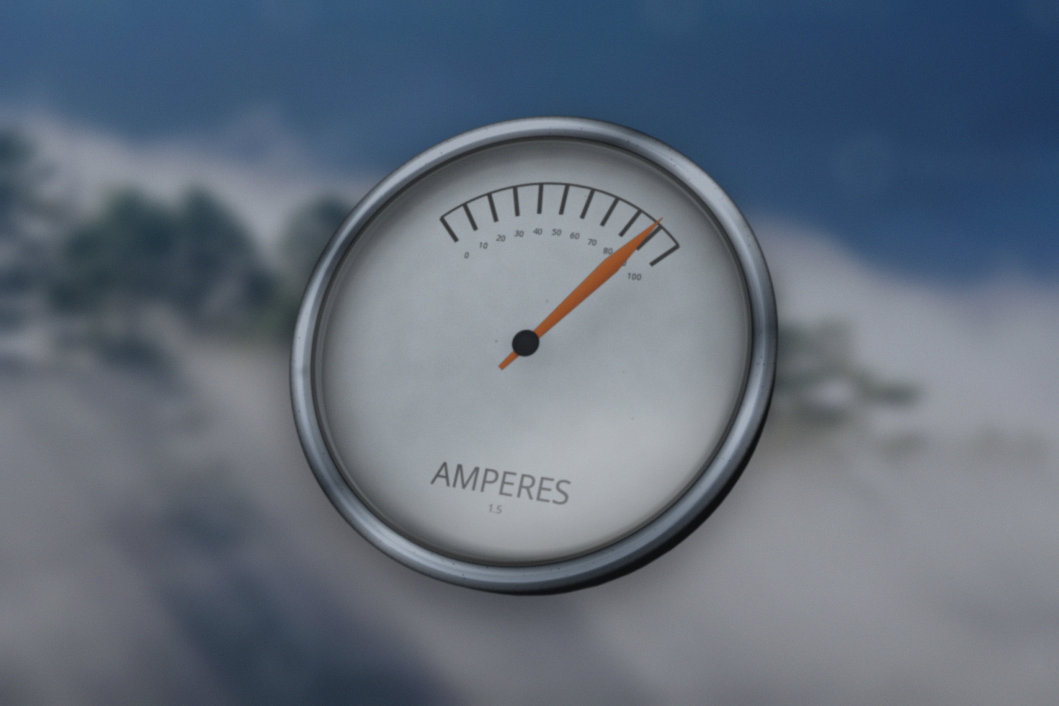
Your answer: 90A
